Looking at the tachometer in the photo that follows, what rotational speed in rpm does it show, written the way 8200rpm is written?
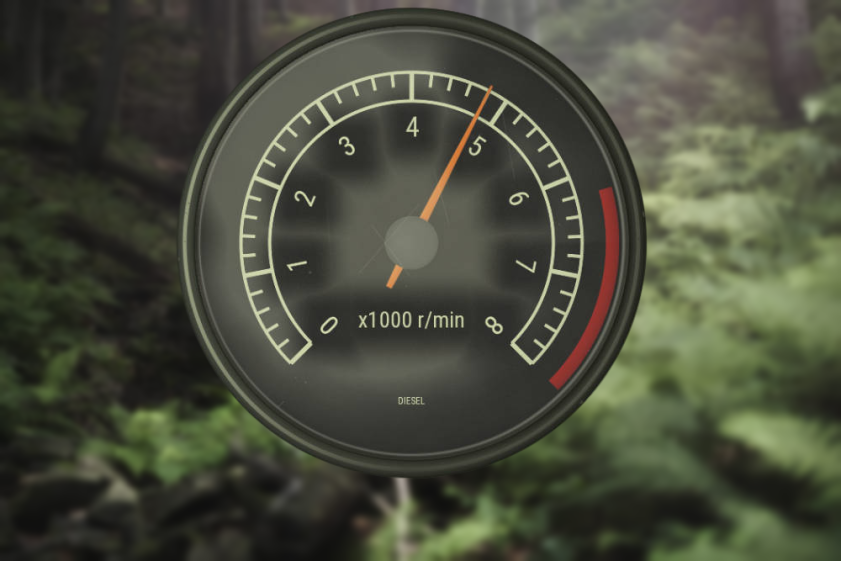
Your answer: 4800rpm
